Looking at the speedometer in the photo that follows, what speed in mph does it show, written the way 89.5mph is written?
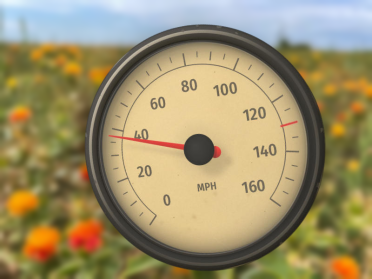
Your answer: 37.5mph
